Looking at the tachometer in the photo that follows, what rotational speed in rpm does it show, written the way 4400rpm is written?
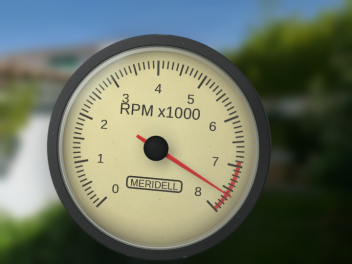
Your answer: 7600rpm
